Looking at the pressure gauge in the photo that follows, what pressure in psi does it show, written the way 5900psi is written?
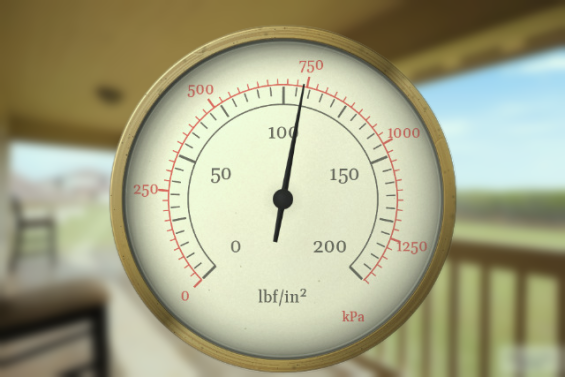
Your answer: 107.5psi
